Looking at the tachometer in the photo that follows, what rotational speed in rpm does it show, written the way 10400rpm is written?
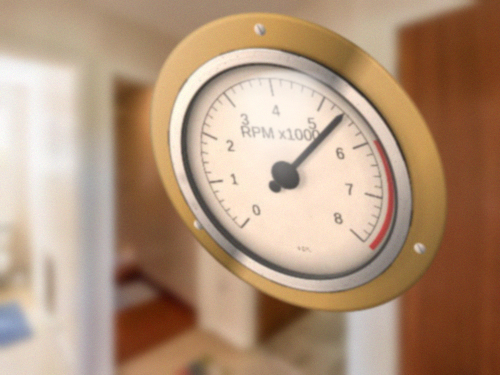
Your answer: 5400rpm
